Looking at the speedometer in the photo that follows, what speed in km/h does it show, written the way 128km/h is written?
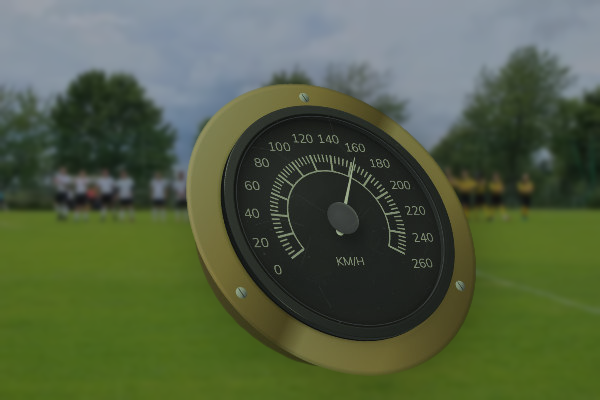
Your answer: 160km/h
